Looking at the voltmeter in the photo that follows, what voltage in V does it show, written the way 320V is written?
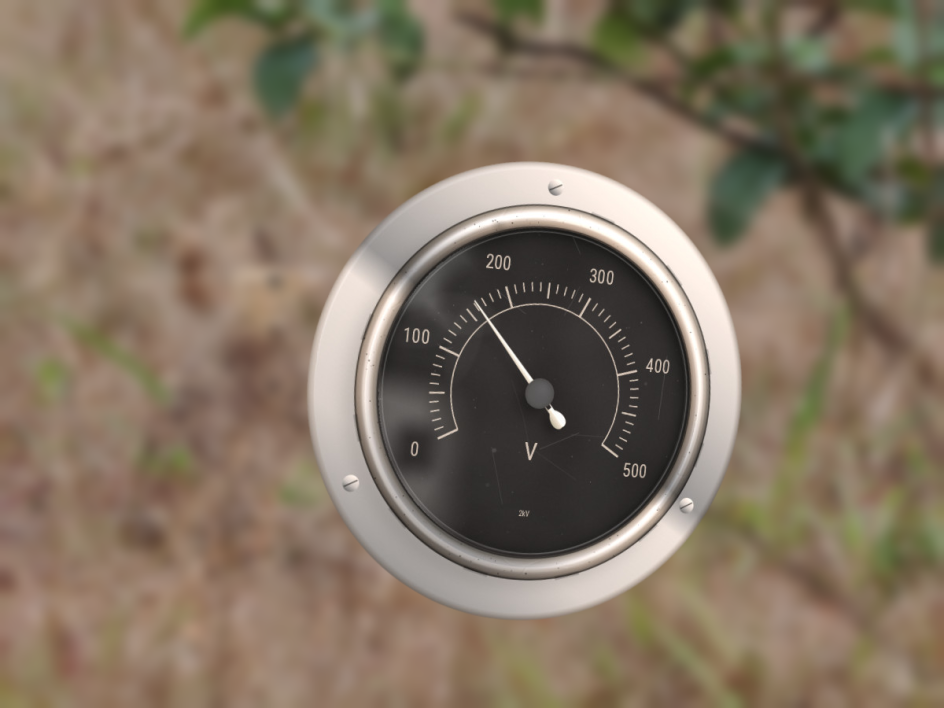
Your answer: 160V
